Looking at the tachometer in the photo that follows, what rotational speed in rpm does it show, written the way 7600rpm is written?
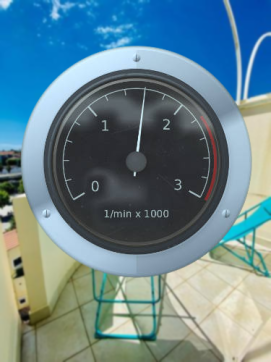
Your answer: 1600rpm
